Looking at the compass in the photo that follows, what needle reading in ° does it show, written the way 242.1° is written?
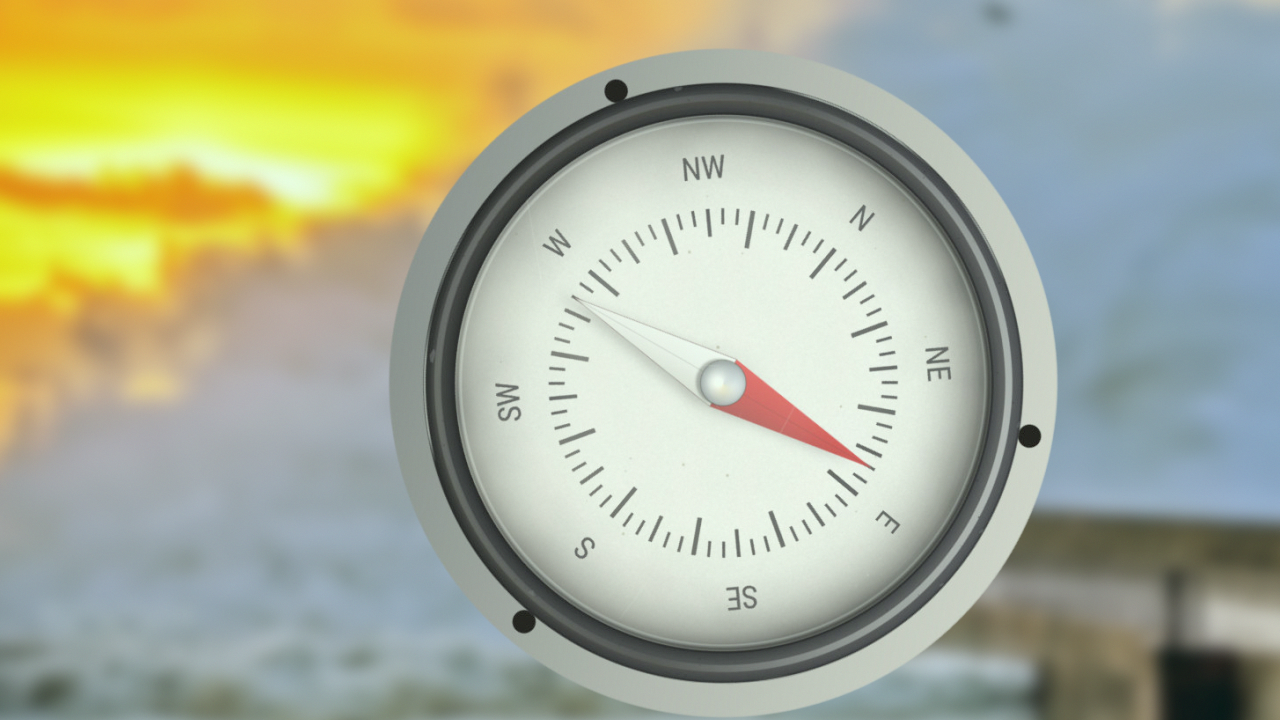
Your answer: 80°
